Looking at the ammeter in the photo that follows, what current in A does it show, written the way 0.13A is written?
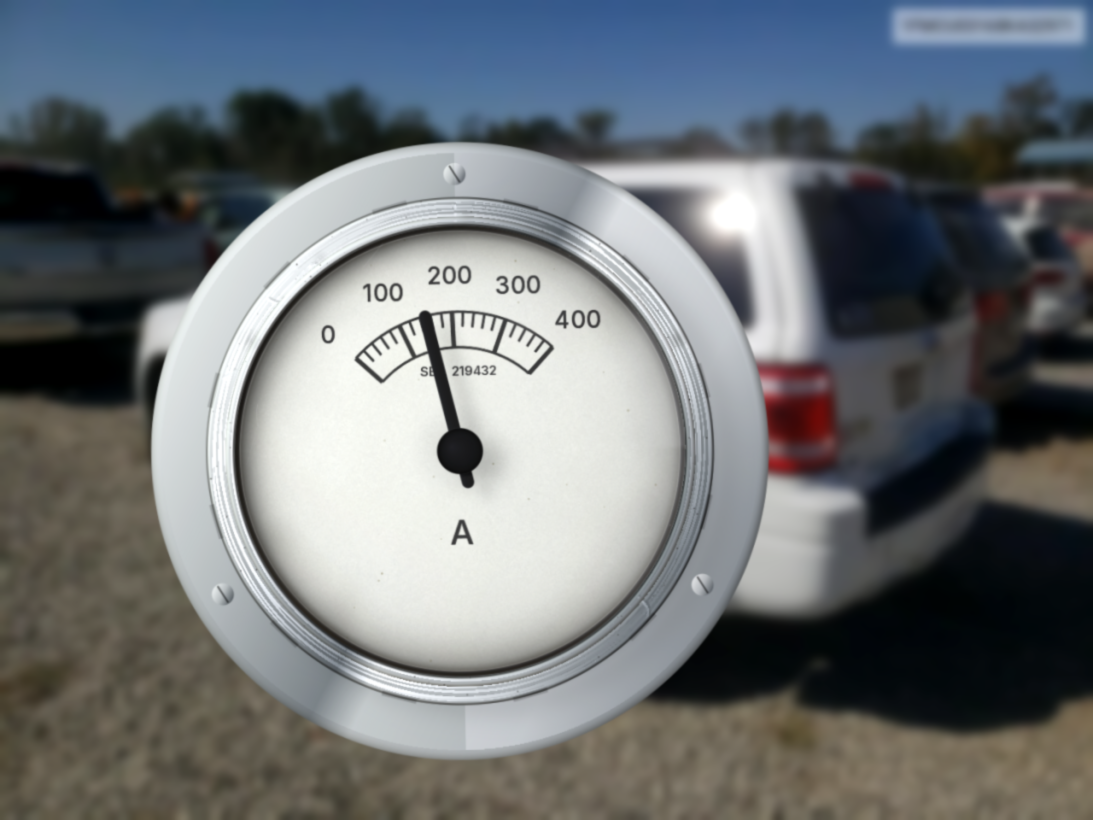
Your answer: 150A
